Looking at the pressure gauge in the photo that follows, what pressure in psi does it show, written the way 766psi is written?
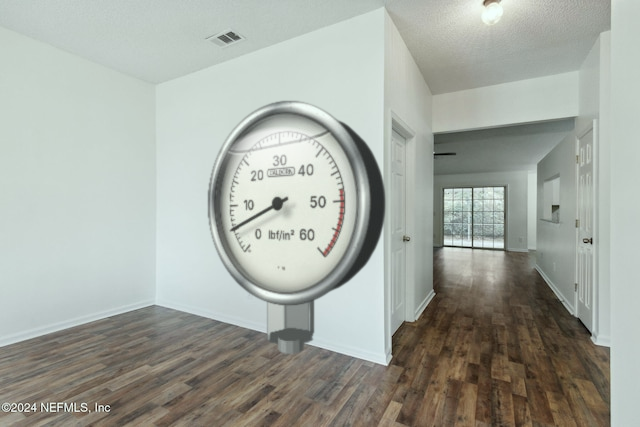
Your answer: 5psi
